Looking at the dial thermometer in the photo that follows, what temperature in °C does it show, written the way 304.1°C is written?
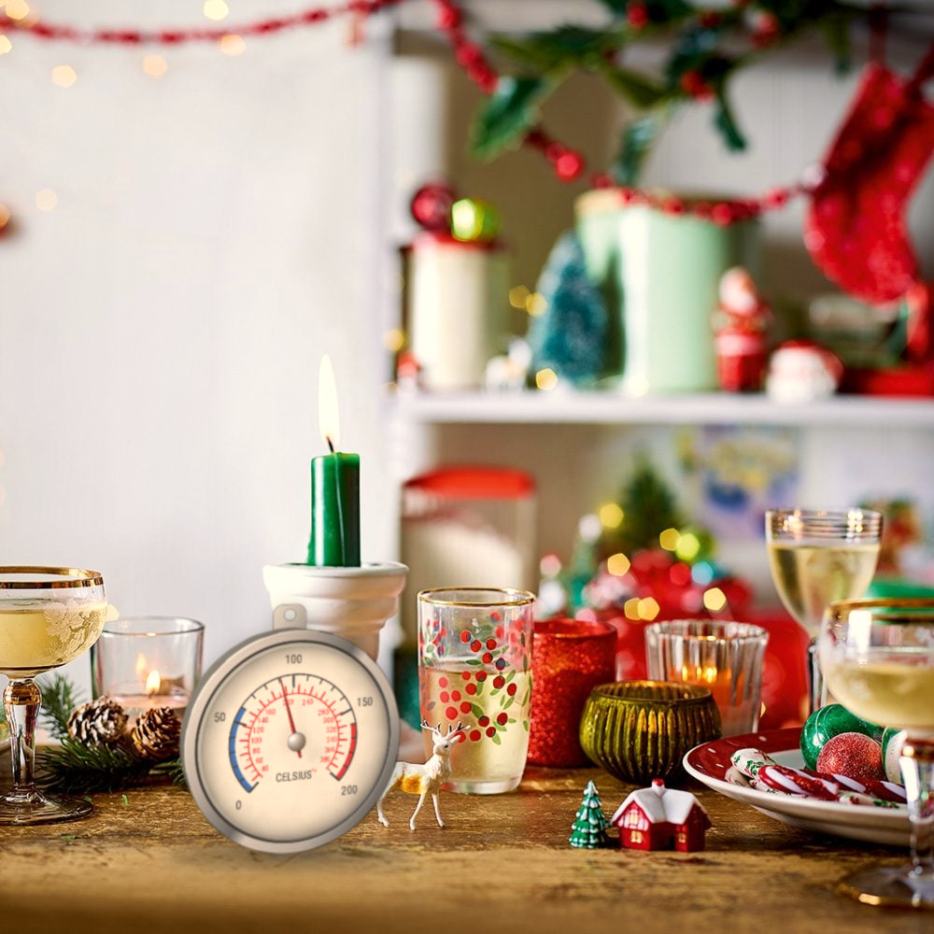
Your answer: 90°C
